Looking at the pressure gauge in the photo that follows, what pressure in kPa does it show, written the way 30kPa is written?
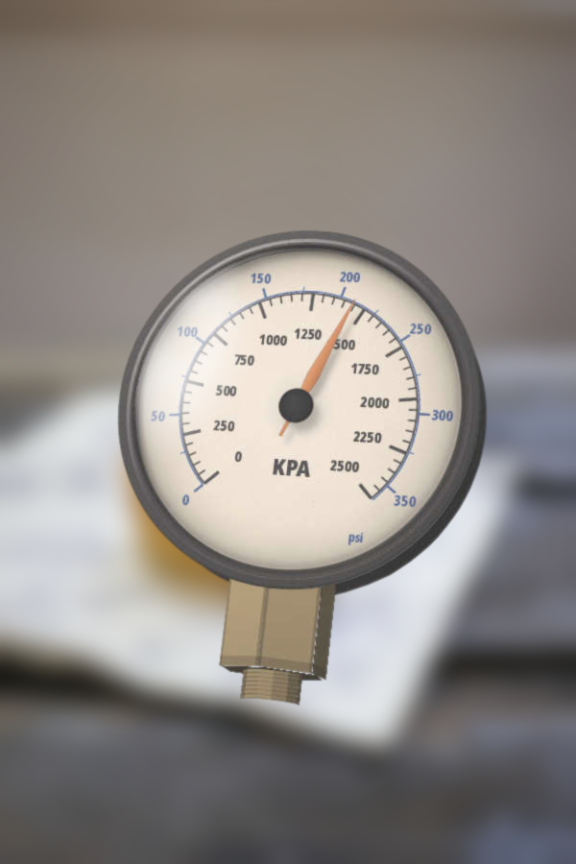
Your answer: 1450kPa
